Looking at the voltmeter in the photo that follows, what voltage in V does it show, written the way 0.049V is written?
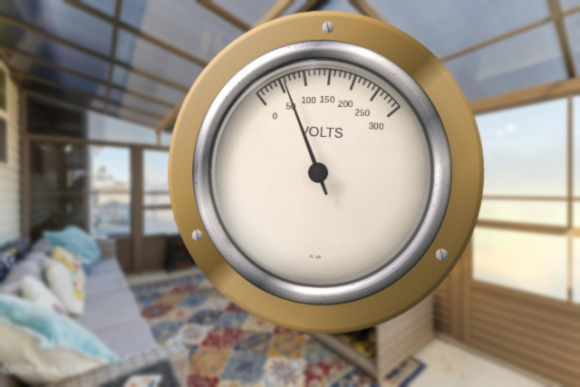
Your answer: 60V
